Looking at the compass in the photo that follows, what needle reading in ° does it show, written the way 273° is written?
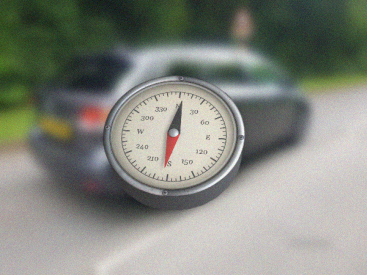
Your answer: 185°
